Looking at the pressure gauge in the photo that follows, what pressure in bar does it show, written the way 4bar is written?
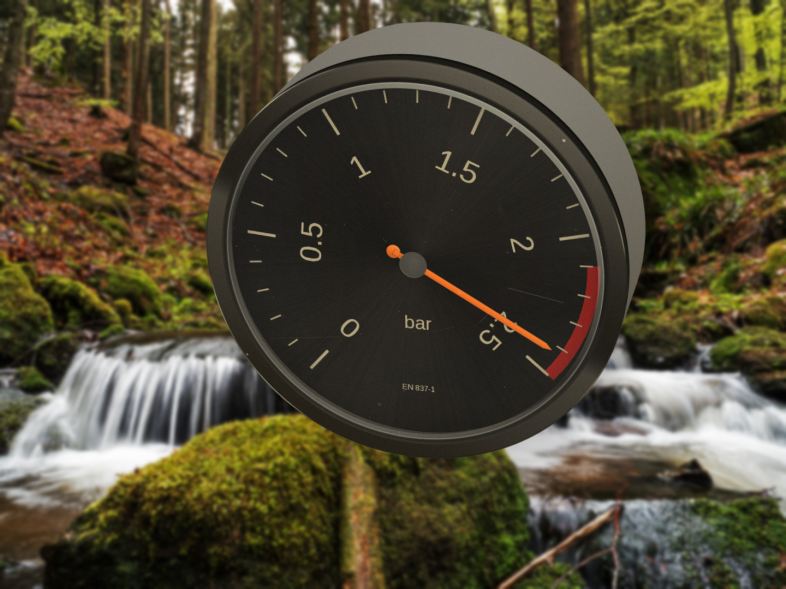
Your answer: 2.4bar
